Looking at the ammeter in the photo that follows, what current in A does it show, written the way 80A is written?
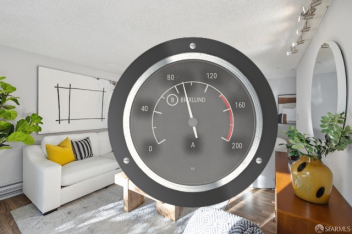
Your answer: 90A
